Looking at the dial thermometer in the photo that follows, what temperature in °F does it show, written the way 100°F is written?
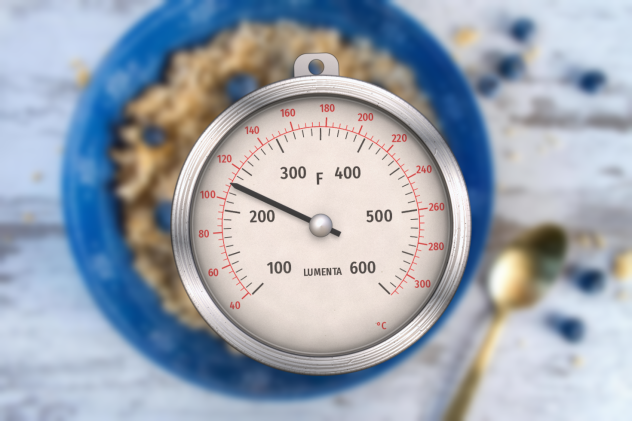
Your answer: 230°F
